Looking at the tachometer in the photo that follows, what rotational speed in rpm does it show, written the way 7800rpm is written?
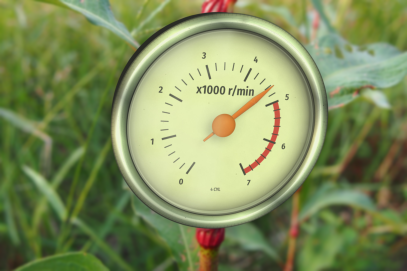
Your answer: 4600rpm
